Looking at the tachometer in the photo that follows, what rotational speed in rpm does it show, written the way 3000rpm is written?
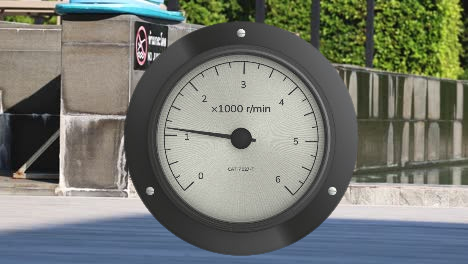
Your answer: 1125rpm
